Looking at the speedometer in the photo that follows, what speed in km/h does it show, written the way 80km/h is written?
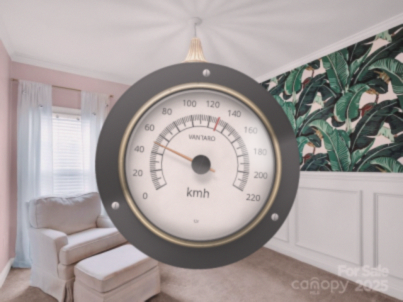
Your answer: 50km/h
